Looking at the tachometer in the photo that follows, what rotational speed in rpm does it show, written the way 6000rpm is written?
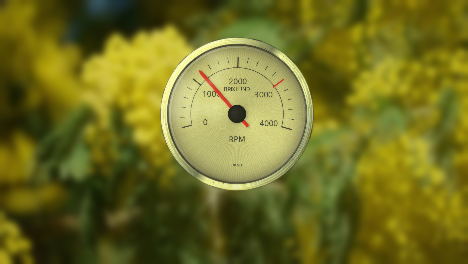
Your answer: 1200rpm
